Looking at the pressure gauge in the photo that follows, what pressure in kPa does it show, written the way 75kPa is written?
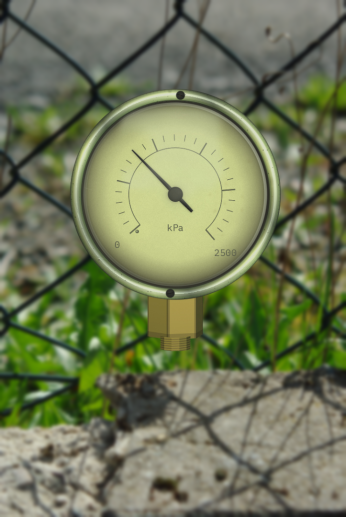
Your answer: 800kPa
